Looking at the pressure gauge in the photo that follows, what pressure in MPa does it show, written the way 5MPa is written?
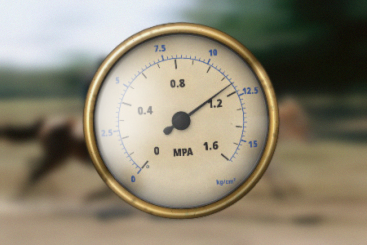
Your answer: 1.15MPa
